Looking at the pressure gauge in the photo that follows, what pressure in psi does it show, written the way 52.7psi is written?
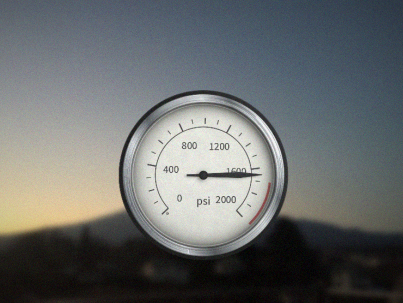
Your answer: 1650psi
